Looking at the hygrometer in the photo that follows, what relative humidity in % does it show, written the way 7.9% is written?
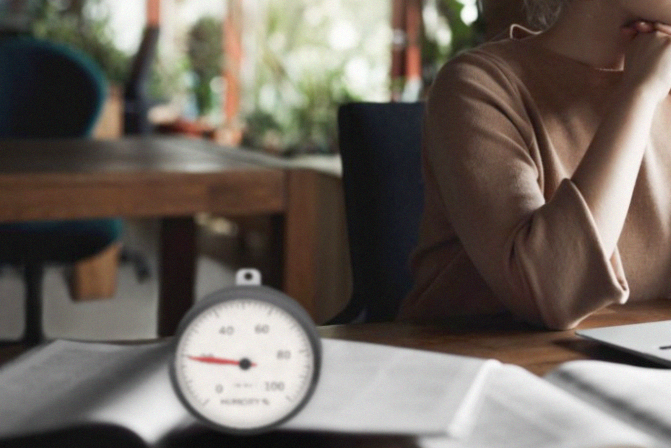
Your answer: 20%
